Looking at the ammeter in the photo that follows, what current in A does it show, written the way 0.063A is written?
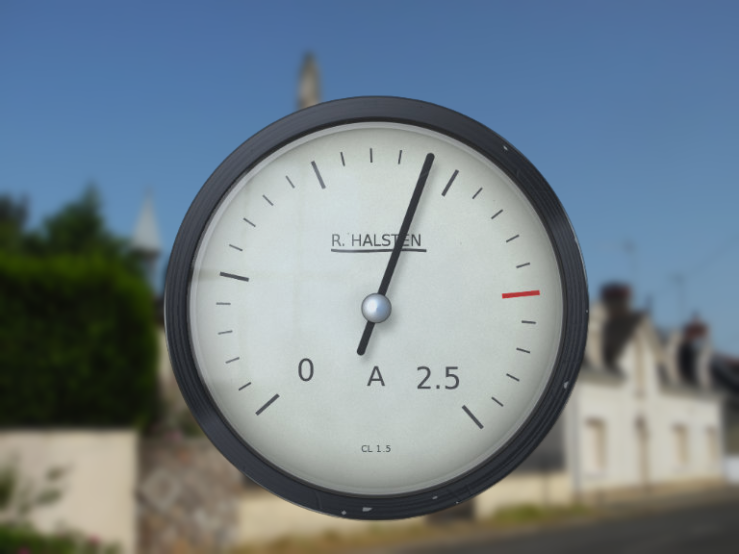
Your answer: 1.4A
